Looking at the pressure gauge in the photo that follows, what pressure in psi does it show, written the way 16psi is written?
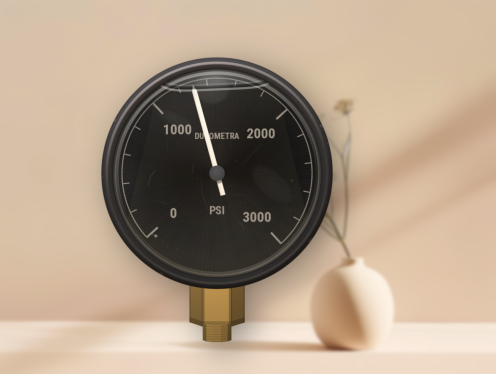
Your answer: 1300psi
